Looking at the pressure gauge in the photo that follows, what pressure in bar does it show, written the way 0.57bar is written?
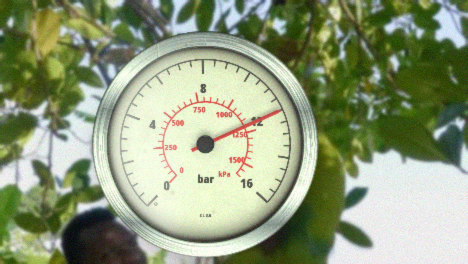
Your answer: 12bar
